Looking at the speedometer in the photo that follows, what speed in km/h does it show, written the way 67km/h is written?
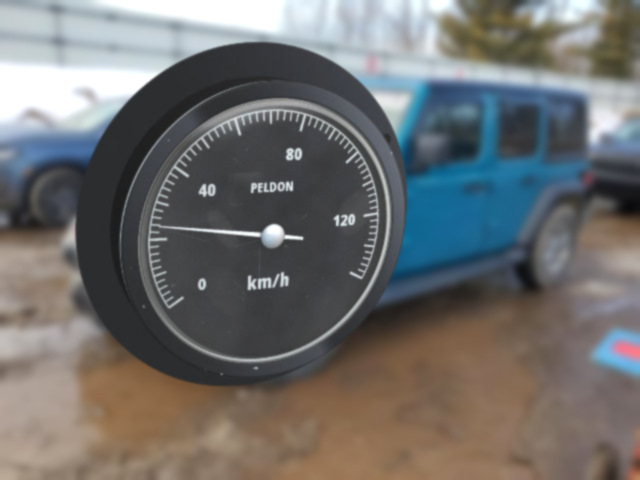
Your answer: 24km/h
